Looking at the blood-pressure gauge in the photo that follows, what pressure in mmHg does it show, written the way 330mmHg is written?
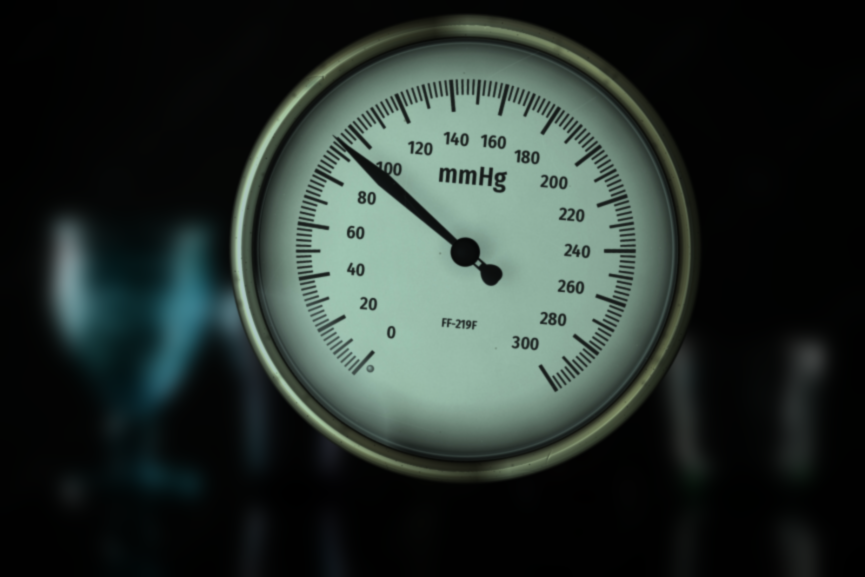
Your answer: 94mmHg
